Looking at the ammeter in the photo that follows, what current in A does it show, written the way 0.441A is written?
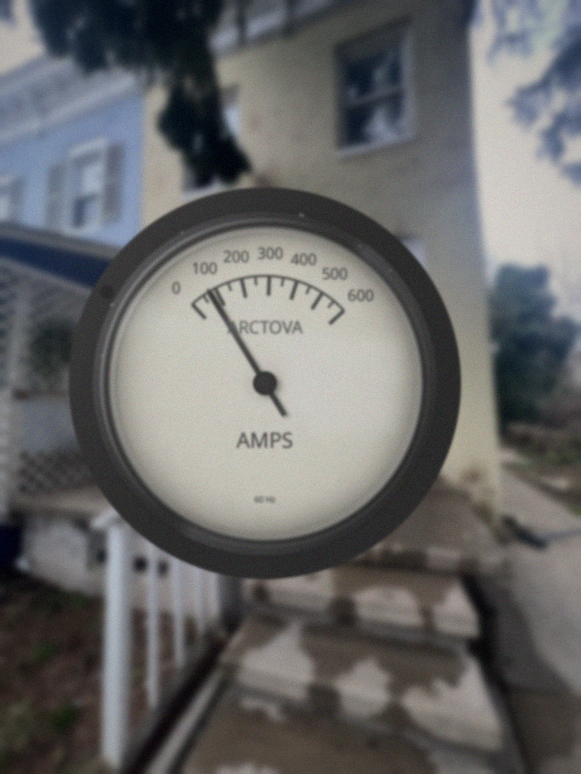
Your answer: 75A
